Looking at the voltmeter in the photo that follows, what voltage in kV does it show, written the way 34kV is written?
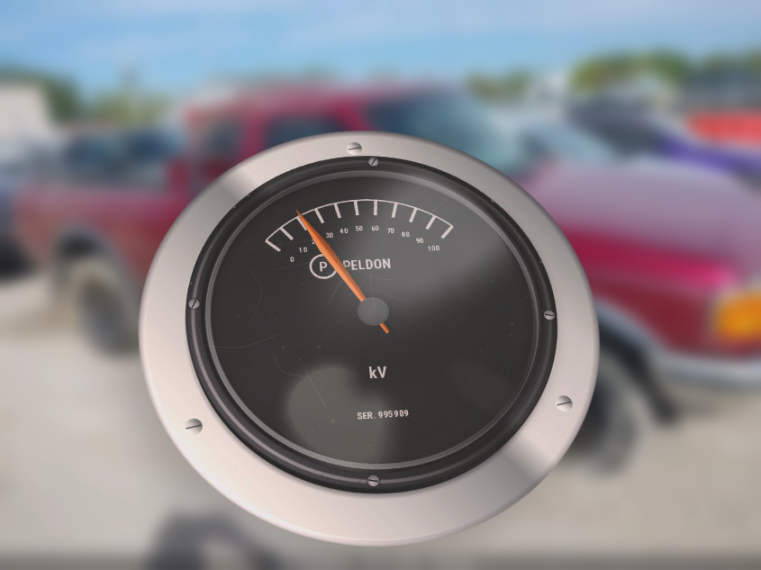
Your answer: 20kV
